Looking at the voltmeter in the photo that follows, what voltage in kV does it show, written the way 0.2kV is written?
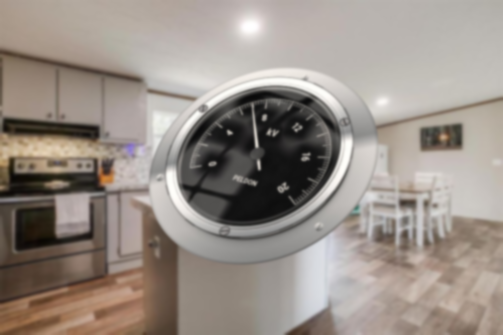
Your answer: 7kV
